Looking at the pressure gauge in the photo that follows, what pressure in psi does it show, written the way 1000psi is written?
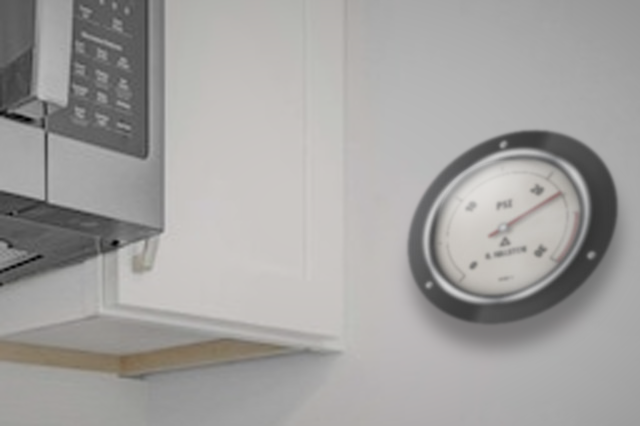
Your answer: 22.5psi
